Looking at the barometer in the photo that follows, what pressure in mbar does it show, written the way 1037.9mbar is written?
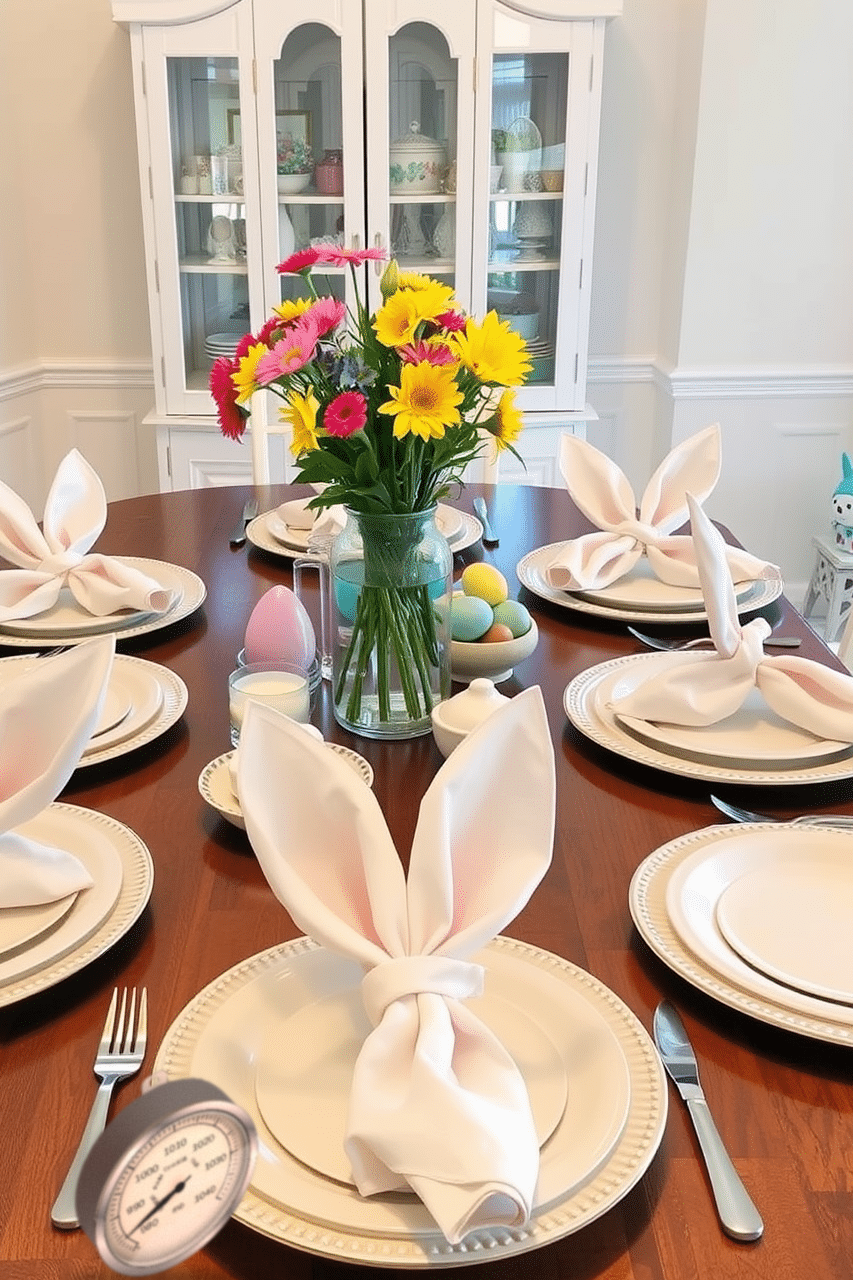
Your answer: 985mbar
